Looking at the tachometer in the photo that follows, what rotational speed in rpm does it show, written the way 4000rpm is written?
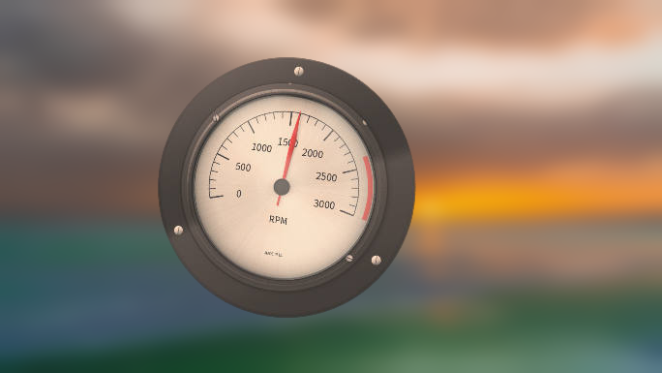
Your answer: 1600rpm
